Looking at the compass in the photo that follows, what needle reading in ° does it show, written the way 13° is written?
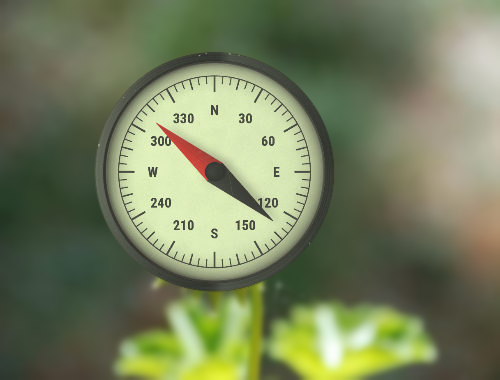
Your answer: 310°
